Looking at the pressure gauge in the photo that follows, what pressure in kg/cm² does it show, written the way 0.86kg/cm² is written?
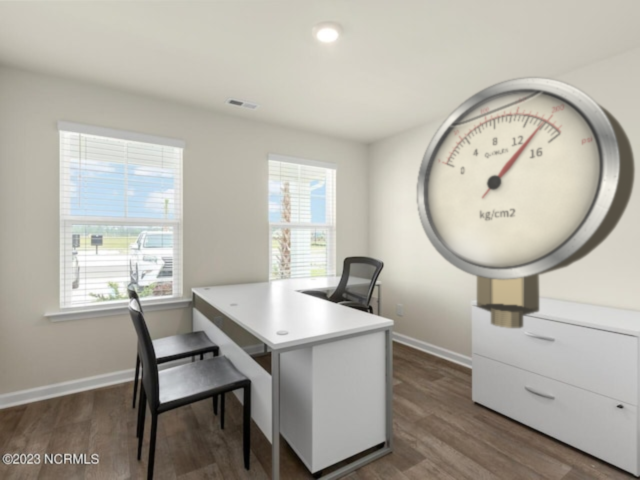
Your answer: 14kg/cm²
